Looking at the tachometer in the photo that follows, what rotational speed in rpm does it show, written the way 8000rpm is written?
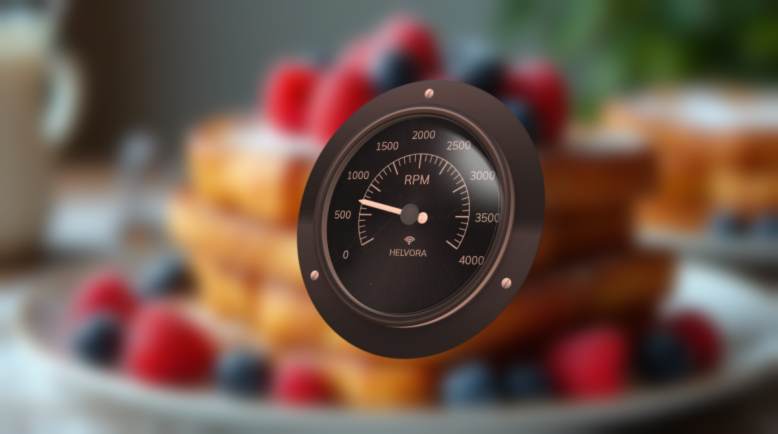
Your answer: 700rpm
